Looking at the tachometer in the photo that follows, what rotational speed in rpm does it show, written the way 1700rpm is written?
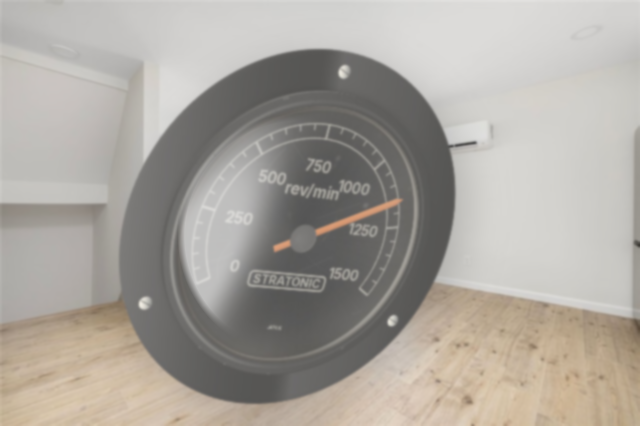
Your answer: 1150rpm
